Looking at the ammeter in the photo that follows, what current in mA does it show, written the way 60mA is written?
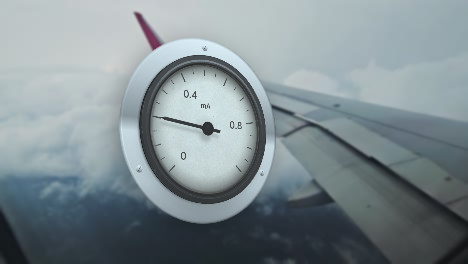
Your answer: 0.2mA
